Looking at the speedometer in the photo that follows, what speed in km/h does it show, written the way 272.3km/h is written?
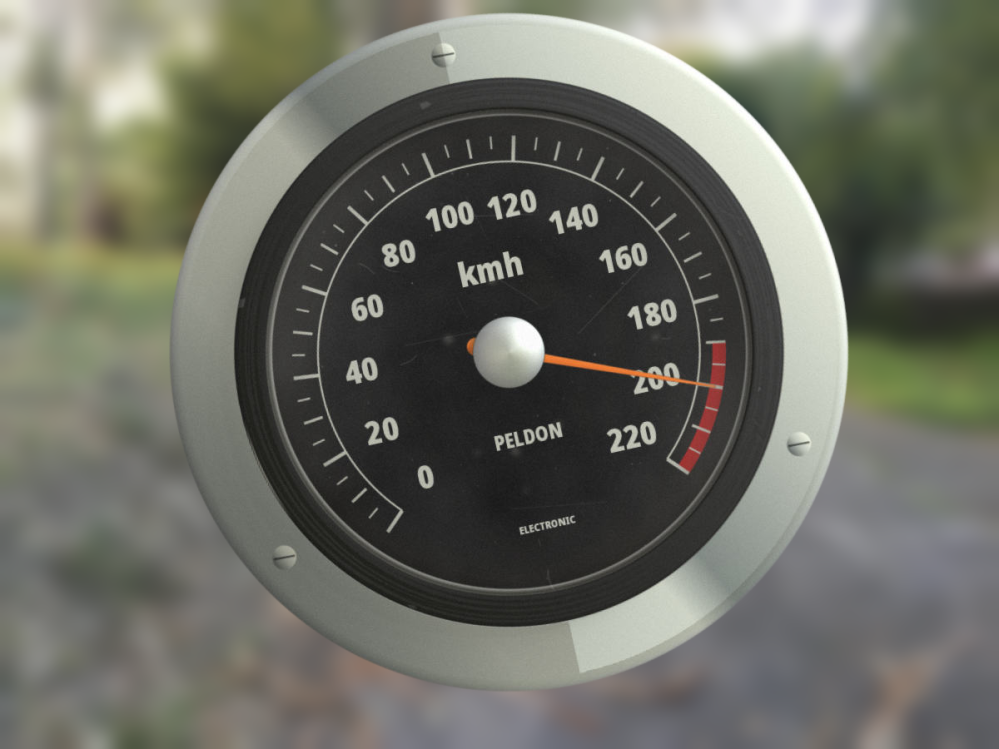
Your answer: 200km/h
